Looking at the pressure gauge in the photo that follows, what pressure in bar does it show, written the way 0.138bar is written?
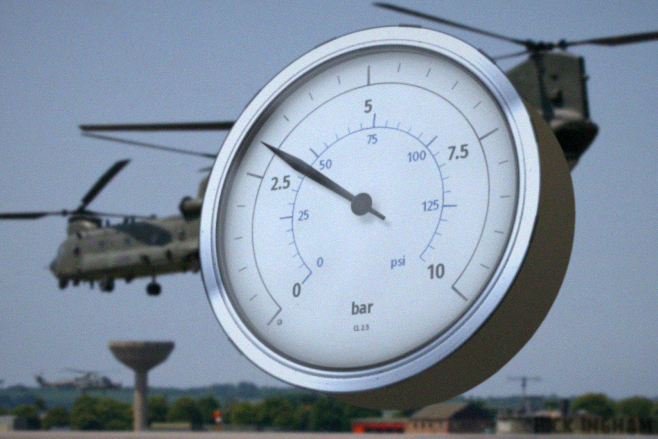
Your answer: 3bar
